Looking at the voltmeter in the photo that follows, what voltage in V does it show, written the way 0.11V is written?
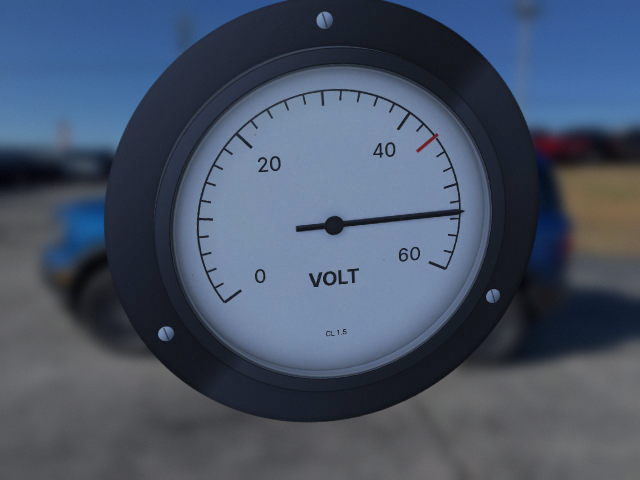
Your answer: 53V
